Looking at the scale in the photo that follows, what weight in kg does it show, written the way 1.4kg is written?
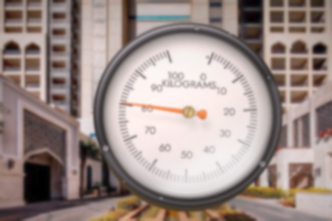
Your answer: 80kg
